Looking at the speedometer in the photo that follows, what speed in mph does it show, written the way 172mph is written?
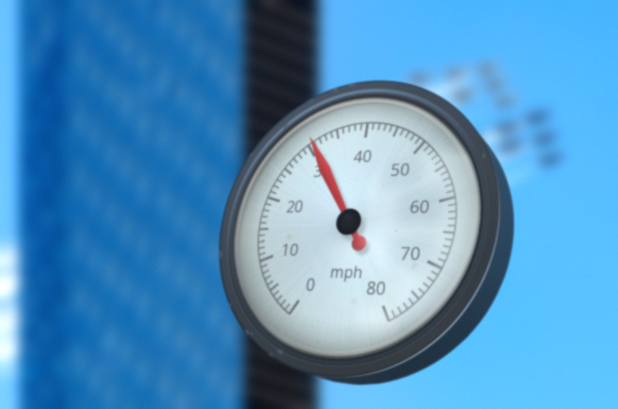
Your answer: 31mph
